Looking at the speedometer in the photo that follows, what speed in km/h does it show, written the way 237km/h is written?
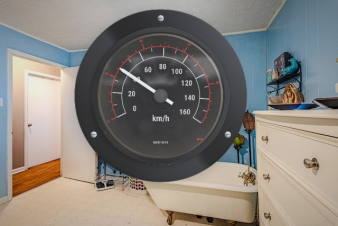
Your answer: 40km/h
